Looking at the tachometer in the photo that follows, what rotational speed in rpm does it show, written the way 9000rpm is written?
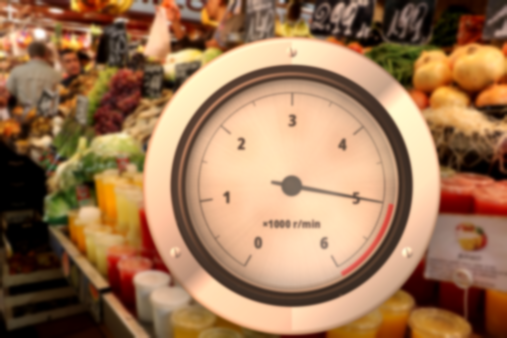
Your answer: 5000rpm
